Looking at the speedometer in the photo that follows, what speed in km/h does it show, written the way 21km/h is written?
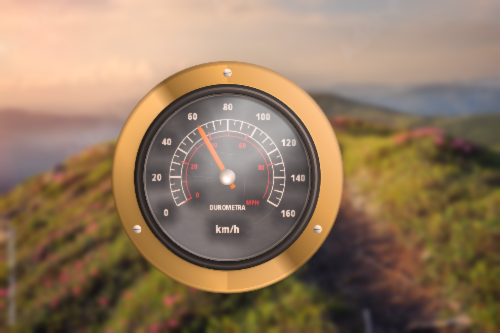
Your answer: 60km/h
